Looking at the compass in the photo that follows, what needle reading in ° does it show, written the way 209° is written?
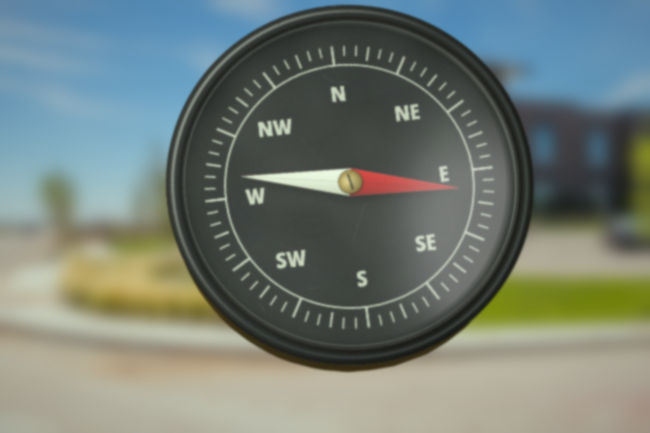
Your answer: 100°
